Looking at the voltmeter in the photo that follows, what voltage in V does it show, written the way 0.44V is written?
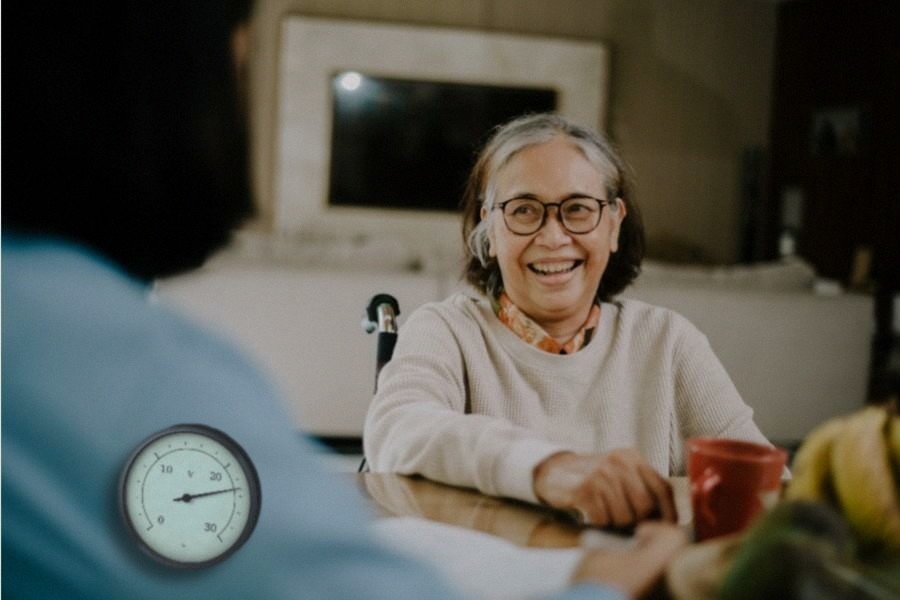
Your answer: 23V
